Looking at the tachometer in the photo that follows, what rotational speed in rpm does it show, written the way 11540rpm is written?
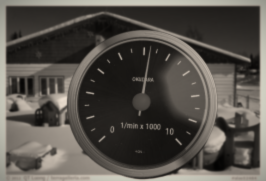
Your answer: 5250rpm
